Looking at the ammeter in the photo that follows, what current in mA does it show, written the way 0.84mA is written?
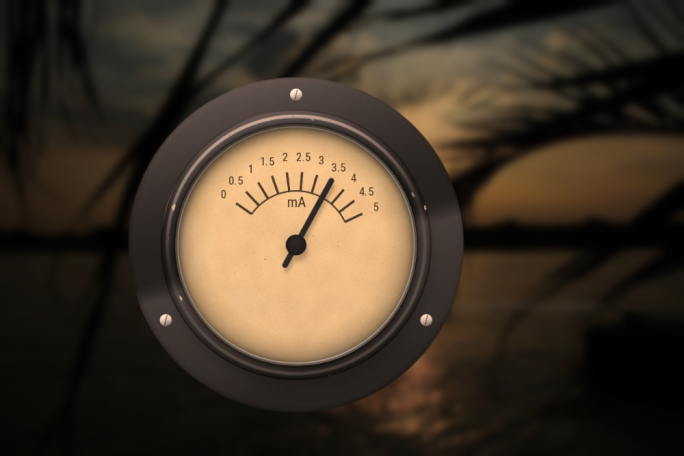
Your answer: 3.5mA
